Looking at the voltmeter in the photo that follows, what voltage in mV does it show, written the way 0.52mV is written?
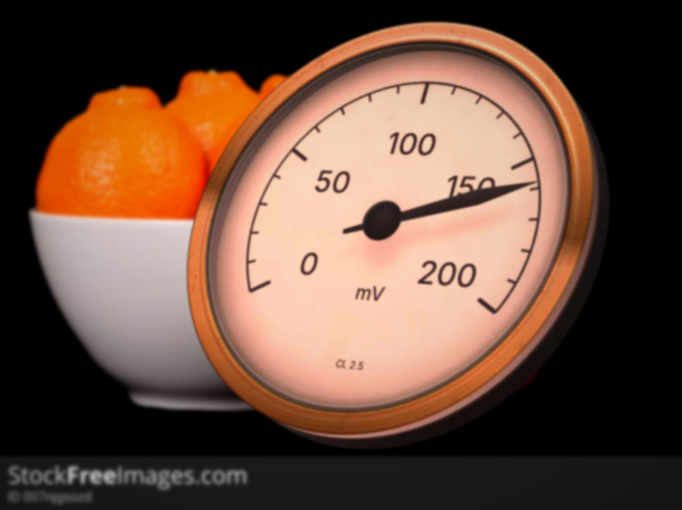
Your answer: 160mV
